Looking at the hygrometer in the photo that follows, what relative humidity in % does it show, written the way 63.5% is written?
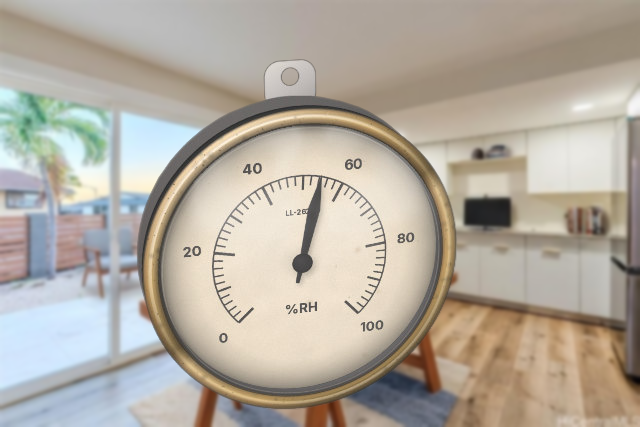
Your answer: 54%
